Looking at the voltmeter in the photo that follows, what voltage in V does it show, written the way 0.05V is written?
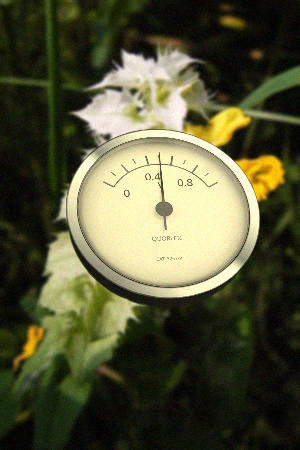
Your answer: 0.5V
